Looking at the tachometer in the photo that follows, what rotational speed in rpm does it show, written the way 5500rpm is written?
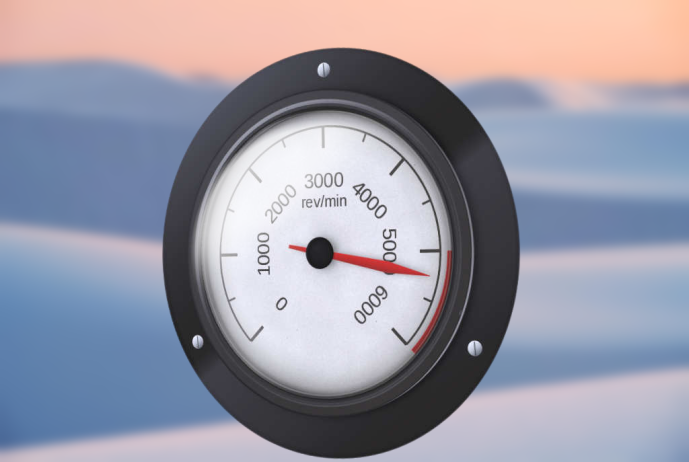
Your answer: 5250rpm
